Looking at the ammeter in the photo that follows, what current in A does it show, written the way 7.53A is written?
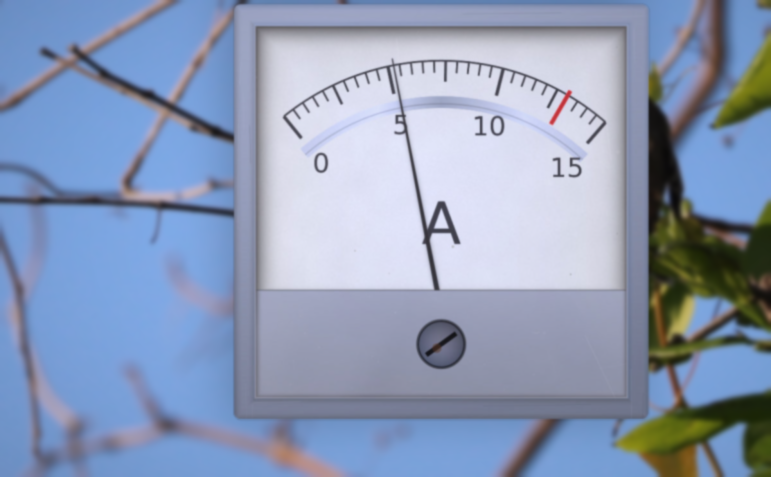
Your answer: 5.25A
